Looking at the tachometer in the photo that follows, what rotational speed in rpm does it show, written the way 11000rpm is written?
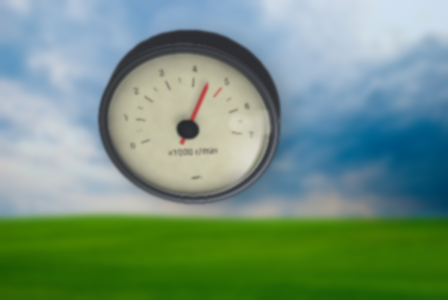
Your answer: 4500rpm
